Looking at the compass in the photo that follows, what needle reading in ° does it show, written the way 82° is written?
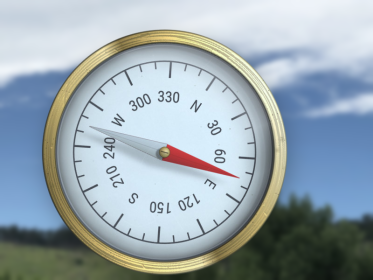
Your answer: 75°
